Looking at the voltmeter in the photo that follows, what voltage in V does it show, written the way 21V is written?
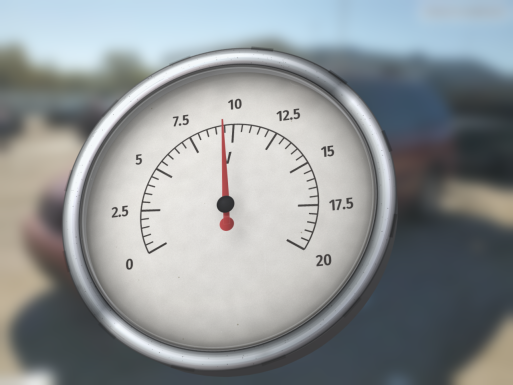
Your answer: 9.5V
